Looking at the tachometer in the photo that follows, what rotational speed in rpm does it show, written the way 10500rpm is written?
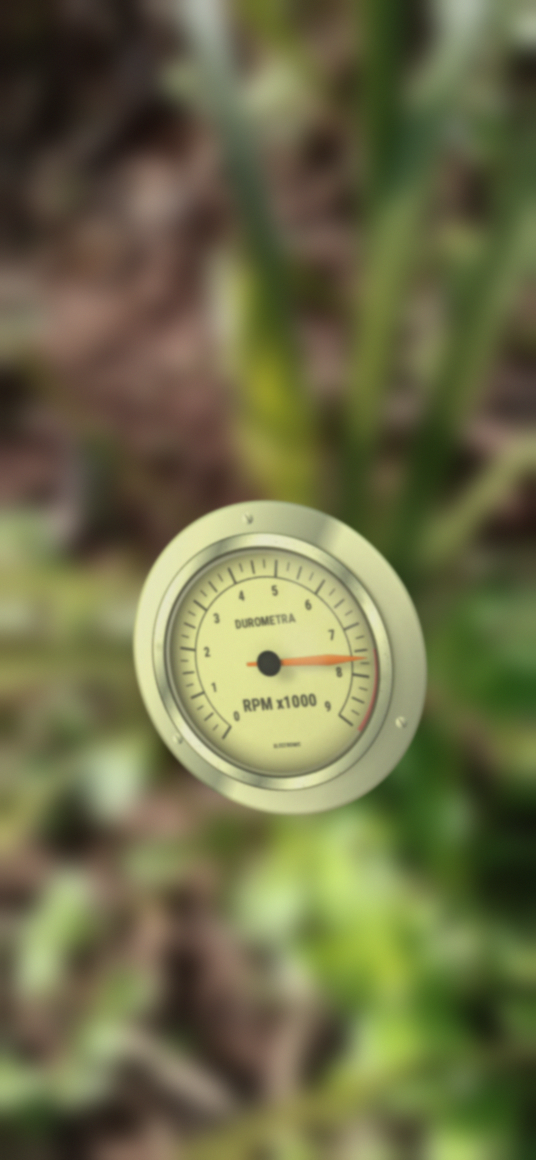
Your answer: 7625rpm
